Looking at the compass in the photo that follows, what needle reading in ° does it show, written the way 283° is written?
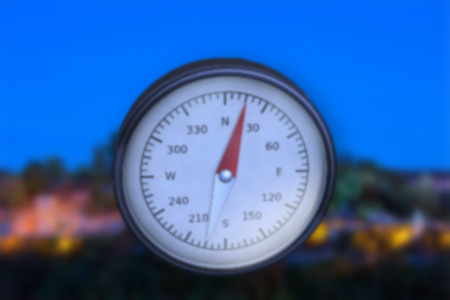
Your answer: 15°
